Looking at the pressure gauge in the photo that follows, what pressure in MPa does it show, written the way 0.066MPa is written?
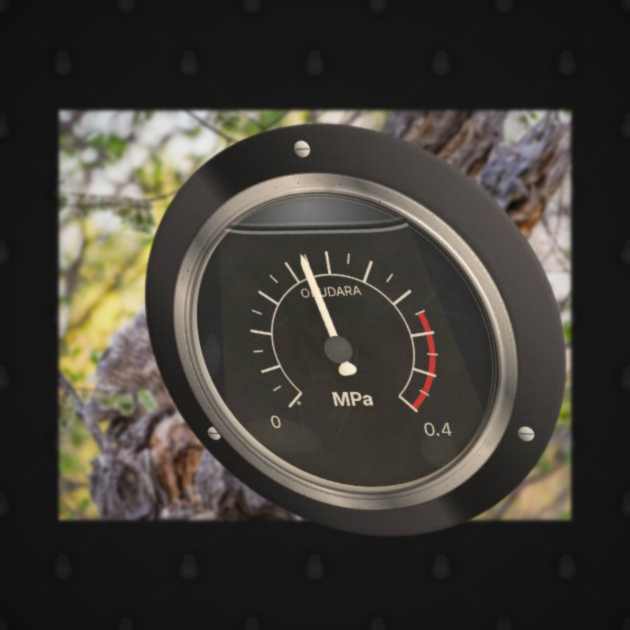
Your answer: 0.18MPa
